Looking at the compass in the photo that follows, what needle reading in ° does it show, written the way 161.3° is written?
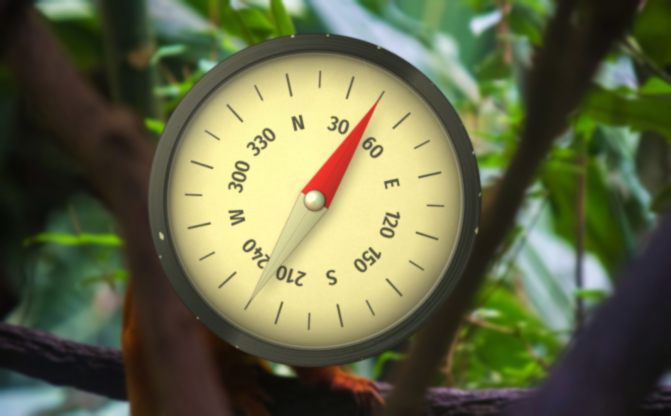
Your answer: 45°
